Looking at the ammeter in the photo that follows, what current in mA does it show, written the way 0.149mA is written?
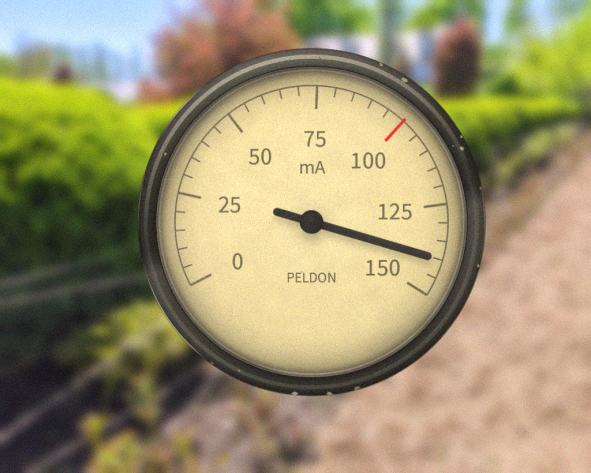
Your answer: 140mA
